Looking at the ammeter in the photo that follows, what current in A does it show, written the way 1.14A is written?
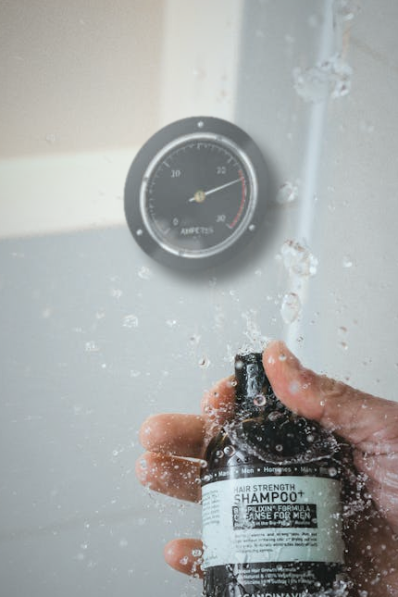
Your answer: 23A
